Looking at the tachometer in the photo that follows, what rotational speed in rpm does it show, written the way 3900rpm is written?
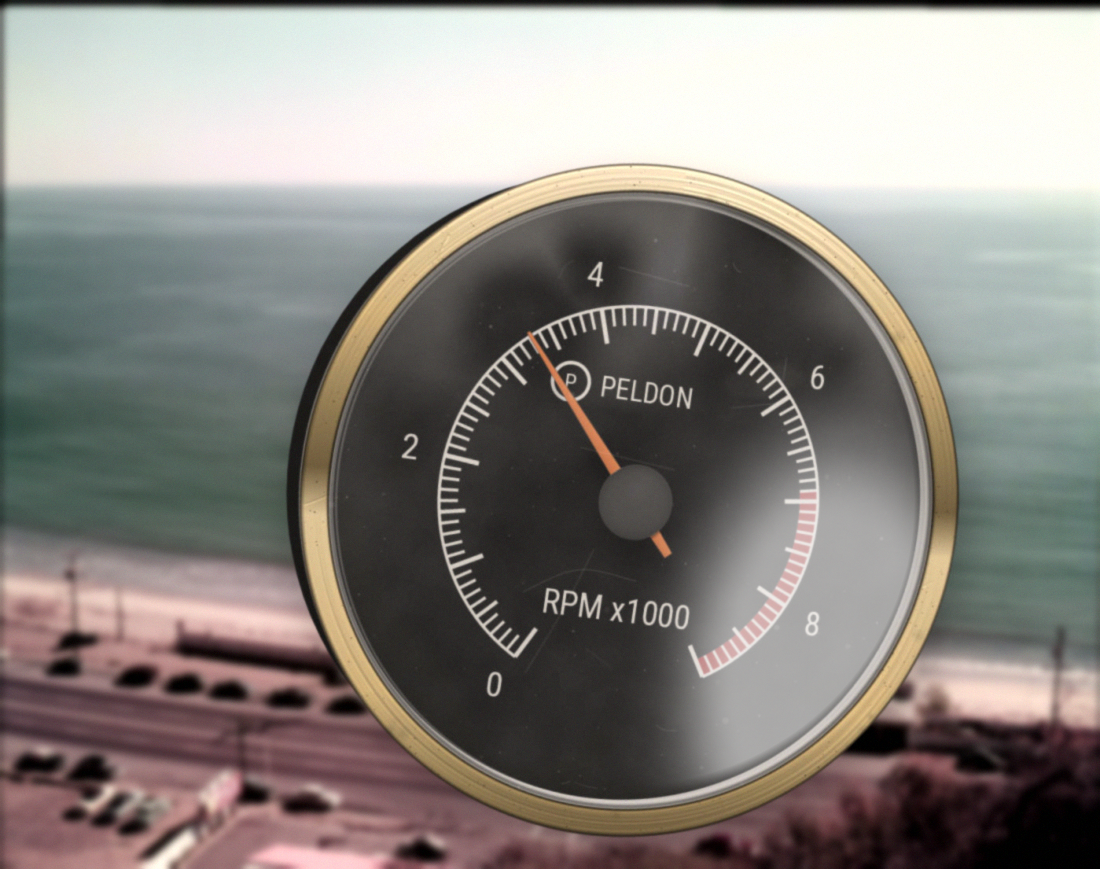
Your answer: 3300rpm
